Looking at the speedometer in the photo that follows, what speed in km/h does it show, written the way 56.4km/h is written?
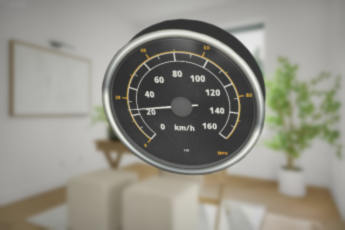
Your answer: 25km/h
